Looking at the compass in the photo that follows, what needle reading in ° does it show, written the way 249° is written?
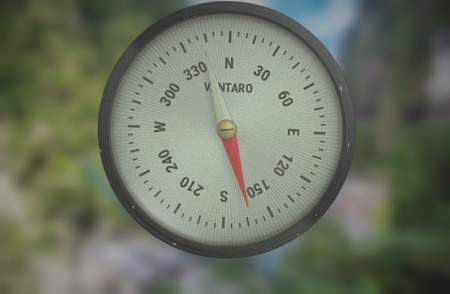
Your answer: 162.5°
